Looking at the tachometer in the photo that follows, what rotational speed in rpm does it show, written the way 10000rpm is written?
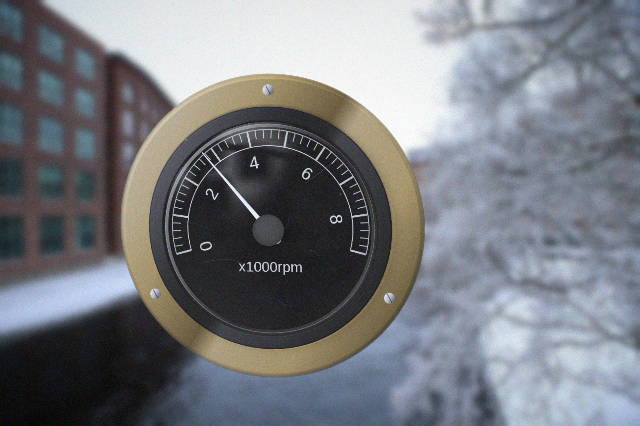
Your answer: 2800rpm
